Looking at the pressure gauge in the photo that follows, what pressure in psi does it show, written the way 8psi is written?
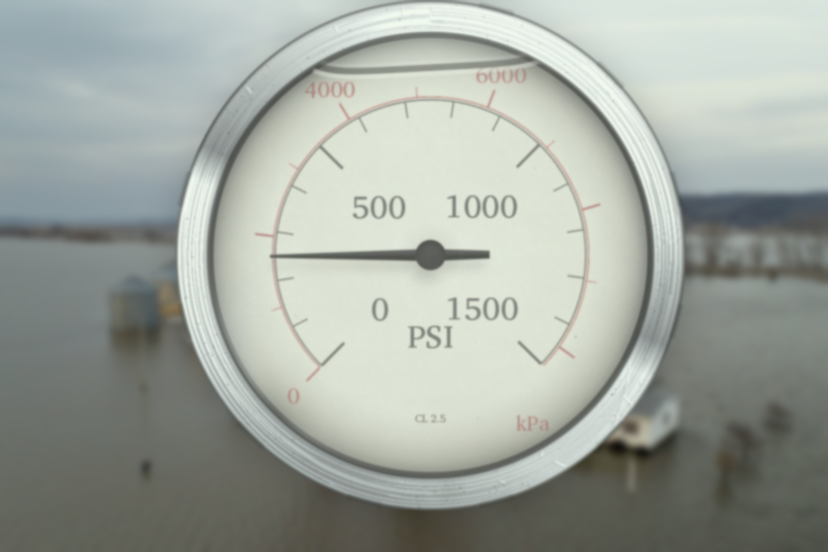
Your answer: 250psi
